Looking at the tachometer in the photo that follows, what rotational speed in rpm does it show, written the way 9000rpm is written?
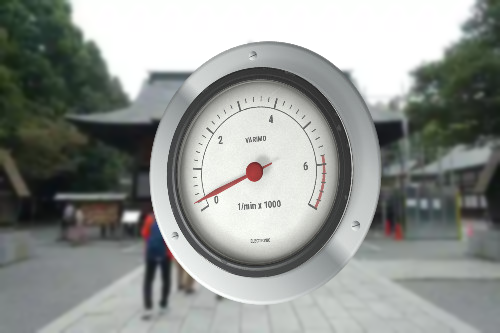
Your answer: 200rpm
